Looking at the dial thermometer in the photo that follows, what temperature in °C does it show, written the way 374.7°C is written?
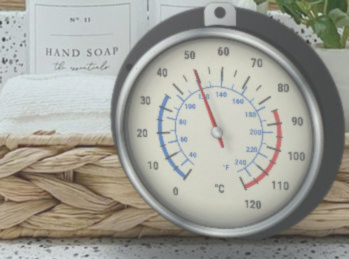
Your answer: 50°C
